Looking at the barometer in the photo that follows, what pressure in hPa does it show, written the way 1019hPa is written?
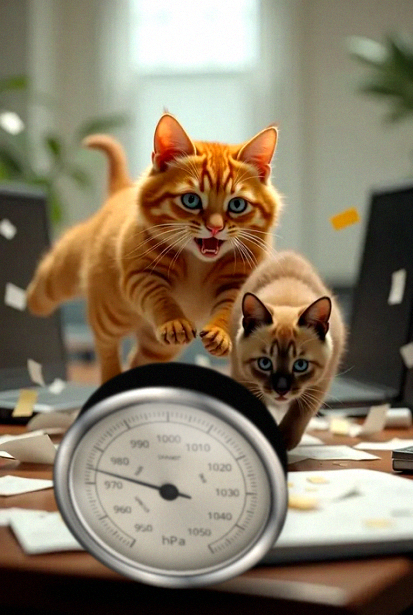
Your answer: 975hPa
